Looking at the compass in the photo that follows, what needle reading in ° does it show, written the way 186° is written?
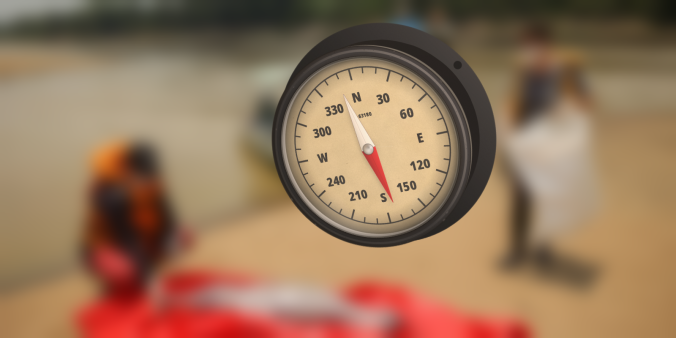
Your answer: 170°
